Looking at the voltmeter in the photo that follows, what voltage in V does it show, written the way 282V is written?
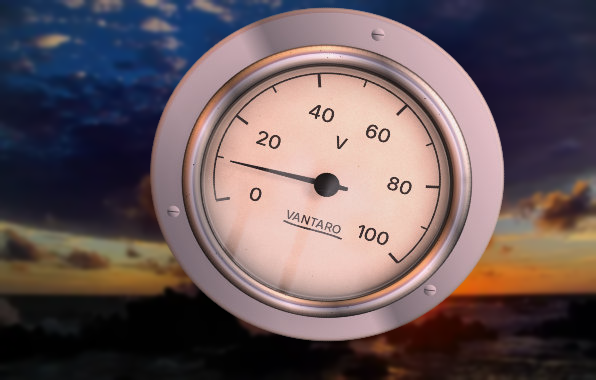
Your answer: 10V
